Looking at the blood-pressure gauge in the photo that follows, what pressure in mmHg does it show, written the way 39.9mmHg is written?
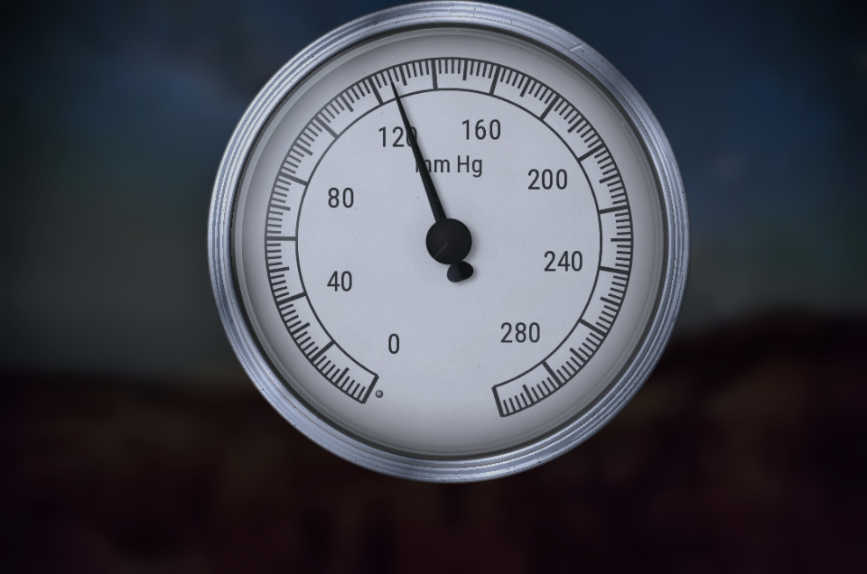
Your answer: 126mmHg
